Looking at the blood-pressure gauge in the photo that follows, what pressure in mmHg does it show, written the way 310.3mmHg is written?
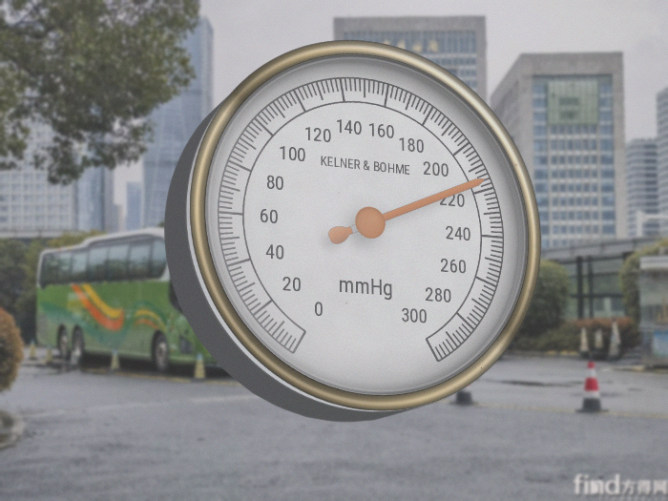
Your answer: 216mmHg
